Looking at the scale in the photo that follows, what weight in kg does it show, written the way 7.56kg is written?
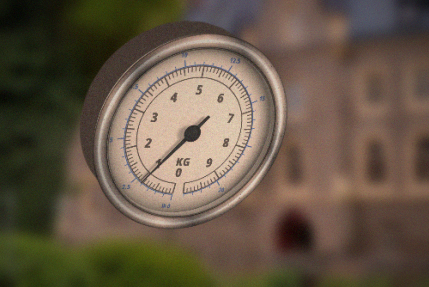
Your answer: 1kg
